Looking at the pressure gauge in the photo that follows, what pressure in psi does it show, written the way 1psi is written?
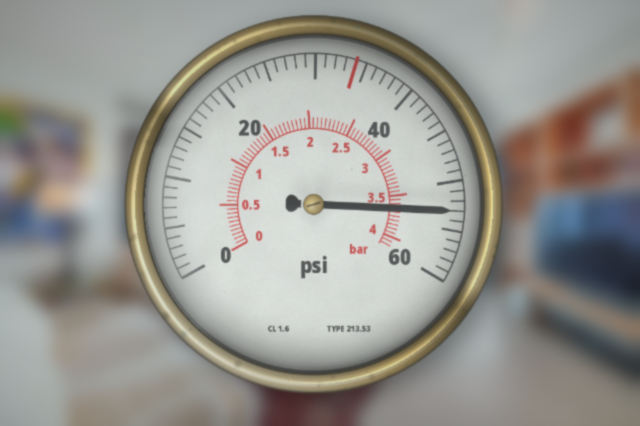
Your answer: 53psi
